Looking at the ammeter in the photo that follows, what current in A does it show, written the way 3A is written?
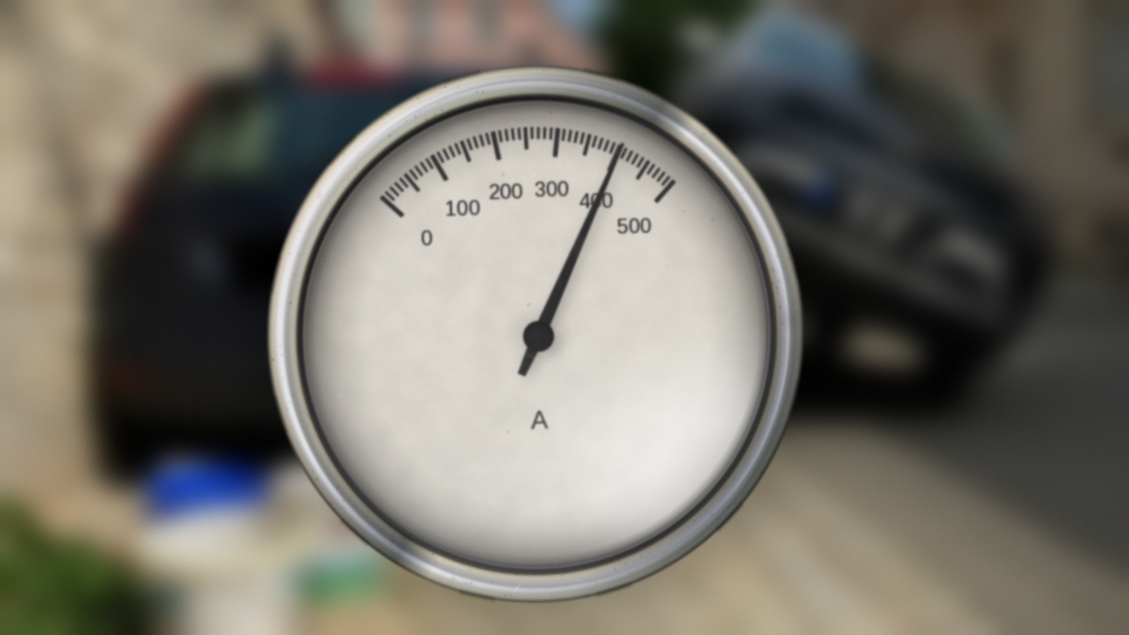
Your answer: 400A
